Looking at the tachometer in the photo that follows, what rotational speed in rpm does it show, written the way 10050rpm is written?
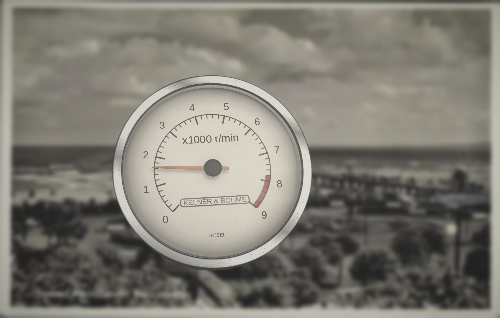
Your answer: 1600rpm
